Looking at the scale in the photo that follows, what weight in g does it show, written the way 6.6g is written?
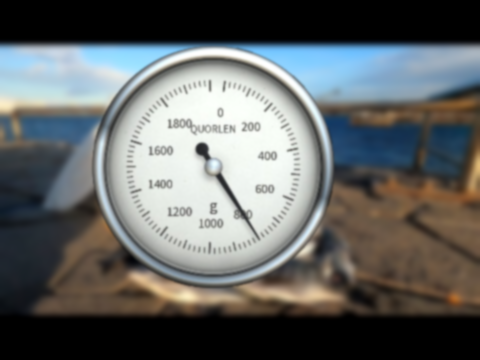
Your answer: 800g
